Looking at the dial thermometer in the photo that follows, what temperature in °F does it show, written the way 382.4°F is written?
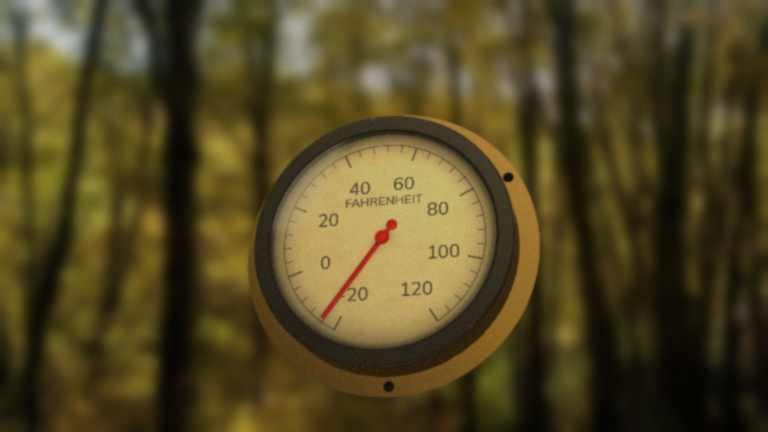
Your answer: -16°F
